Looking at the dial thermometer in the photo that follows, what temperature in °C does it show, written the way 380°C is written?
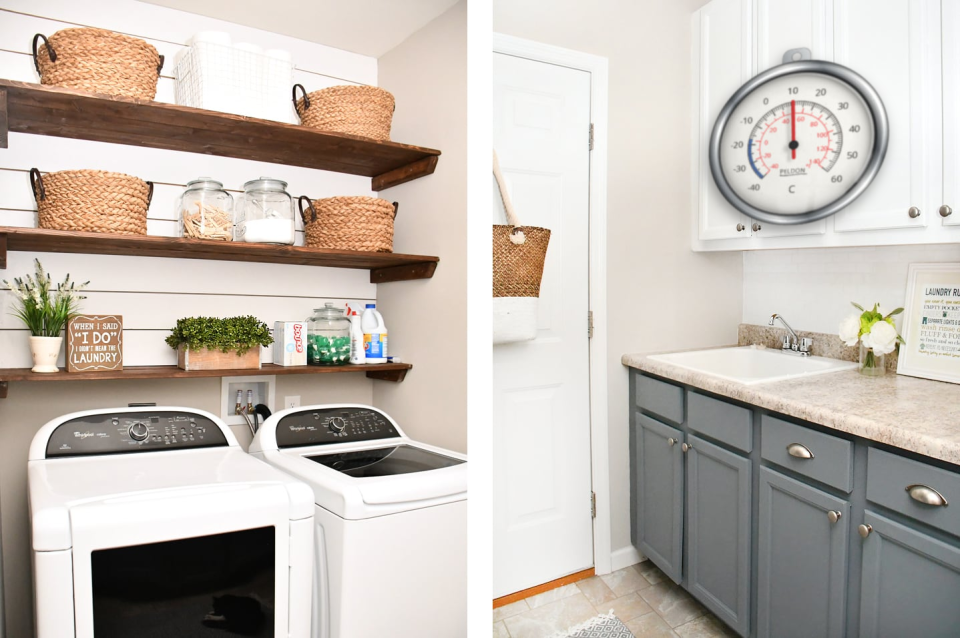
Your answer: 10°C
